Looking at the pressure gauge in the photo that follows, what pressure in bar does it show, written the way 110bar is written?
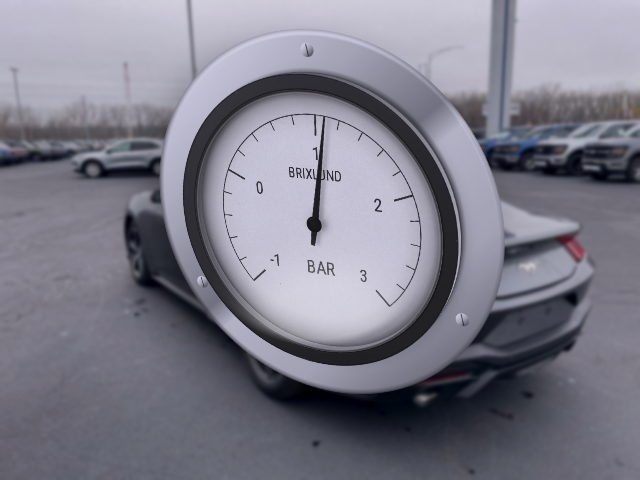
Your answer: 1.1bar
